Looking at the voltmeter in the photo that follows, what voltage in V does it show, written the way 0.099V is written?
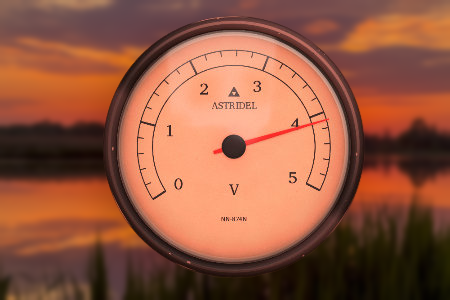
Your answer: 4.1V
